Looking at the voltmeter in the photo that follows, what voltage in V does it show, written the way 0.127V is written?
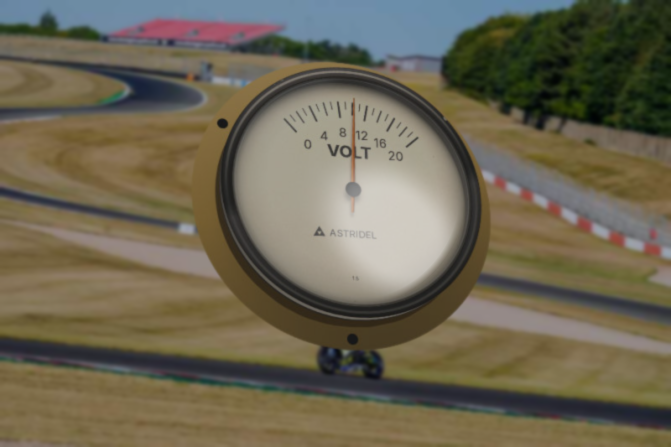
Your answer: 10V
